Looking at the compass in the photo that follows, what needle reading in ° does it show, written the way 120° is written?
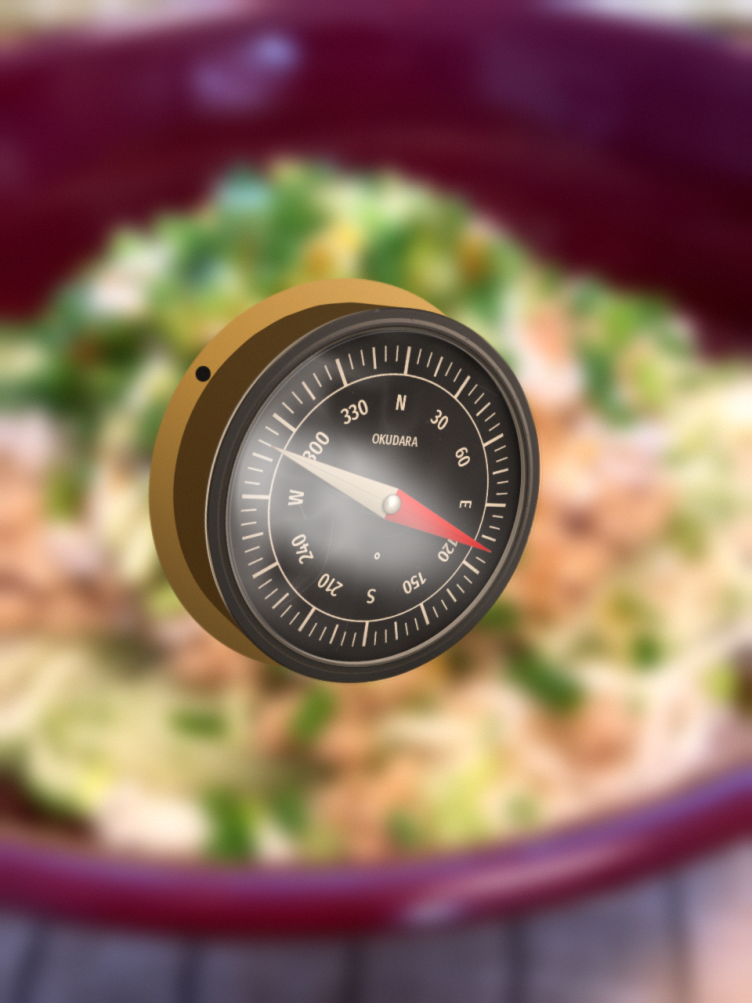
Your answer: 110°
